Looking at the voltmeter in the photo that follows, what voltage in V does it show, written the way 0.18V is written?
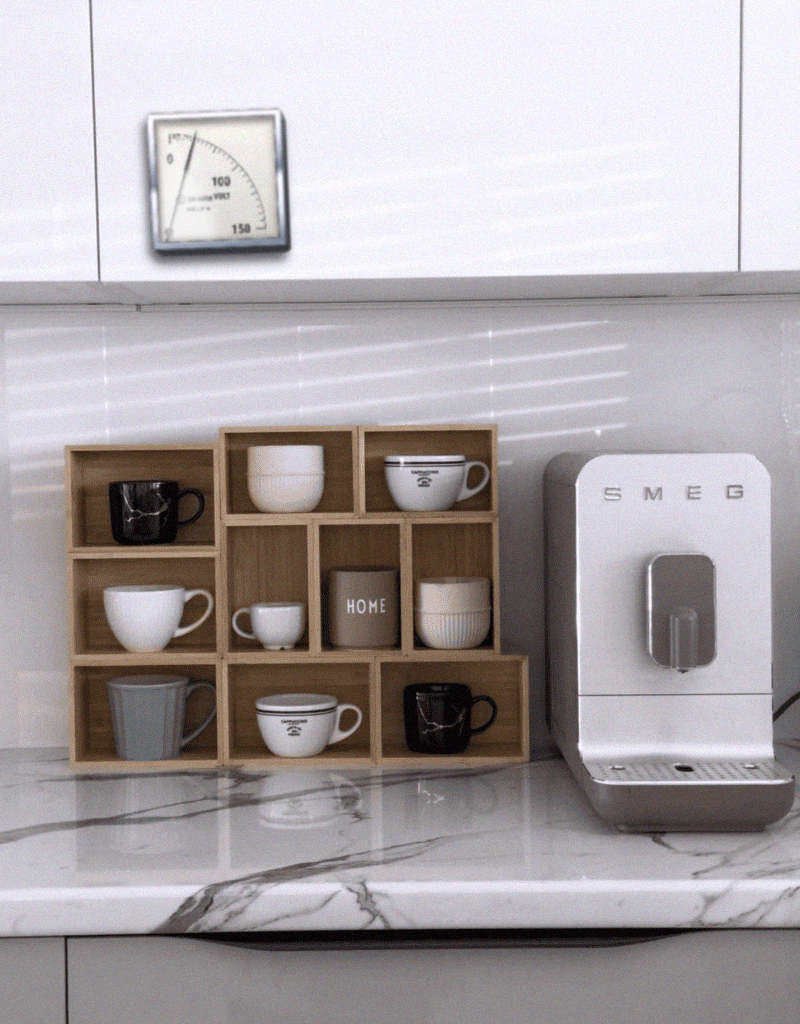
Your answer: 50V
